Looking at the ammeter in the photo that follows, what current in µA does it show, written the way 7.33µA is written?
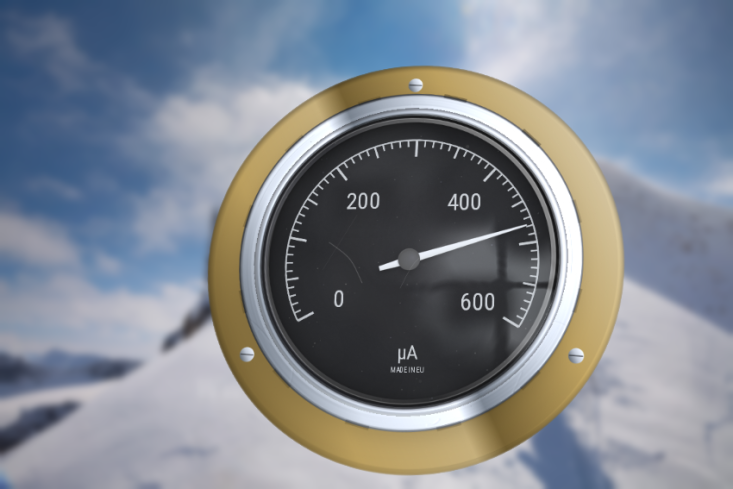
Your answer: 480µA
